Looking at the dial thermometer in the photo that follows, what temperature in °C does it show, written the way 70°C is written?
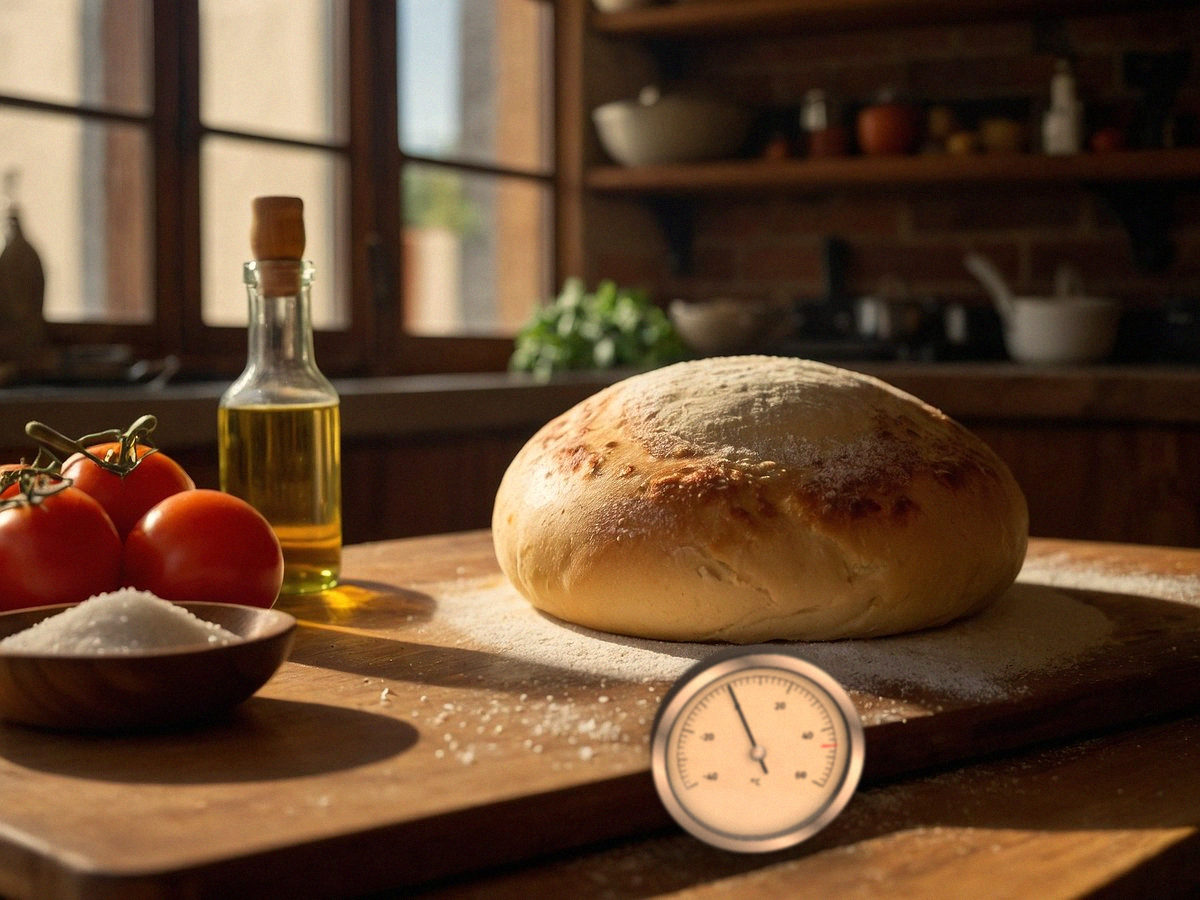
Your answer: 0°C
